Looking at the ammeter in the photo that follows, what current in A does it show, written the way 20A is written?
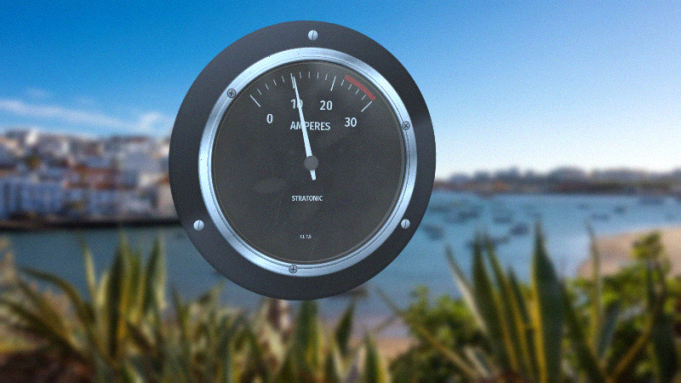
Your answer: 10A
